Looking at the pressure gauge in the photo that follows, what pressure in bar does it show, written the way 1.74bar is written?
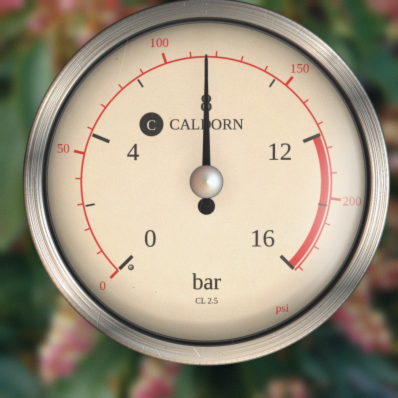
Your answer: 8bar
